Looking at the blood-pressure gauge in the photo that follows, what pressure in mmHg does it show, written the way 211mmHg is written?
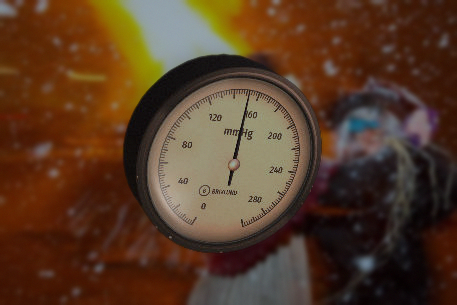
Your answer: 150mmHg
